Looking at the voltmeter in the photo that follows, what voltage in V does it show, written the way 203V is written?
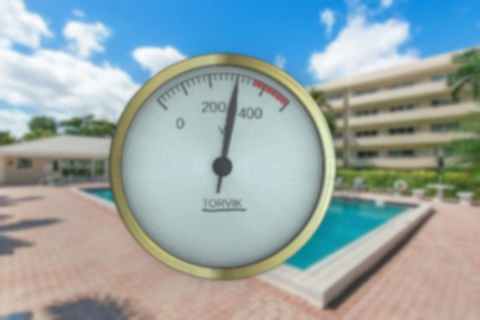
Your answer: 300V
